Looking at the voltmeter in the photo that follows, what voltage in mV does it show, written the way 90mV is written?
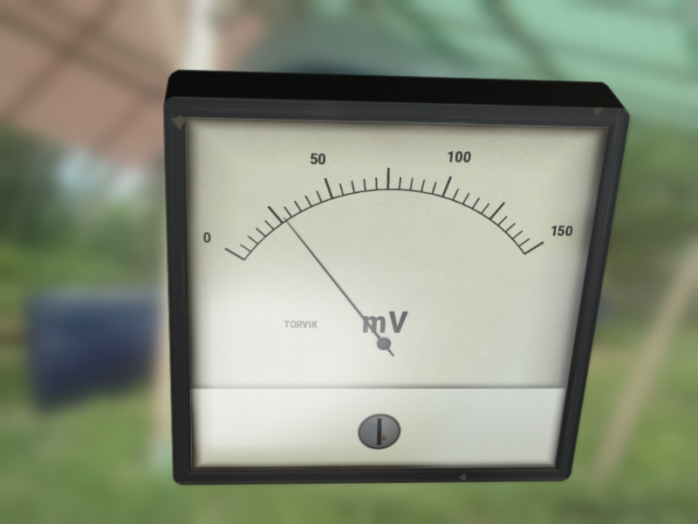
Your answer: 27.5mV
